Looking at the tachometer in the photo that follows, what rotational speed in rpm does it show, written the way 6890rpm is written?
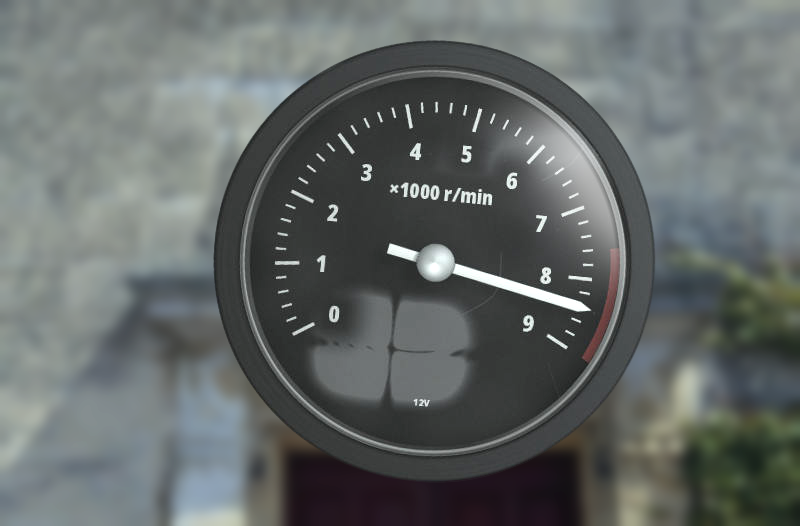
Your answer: 8400rpm
